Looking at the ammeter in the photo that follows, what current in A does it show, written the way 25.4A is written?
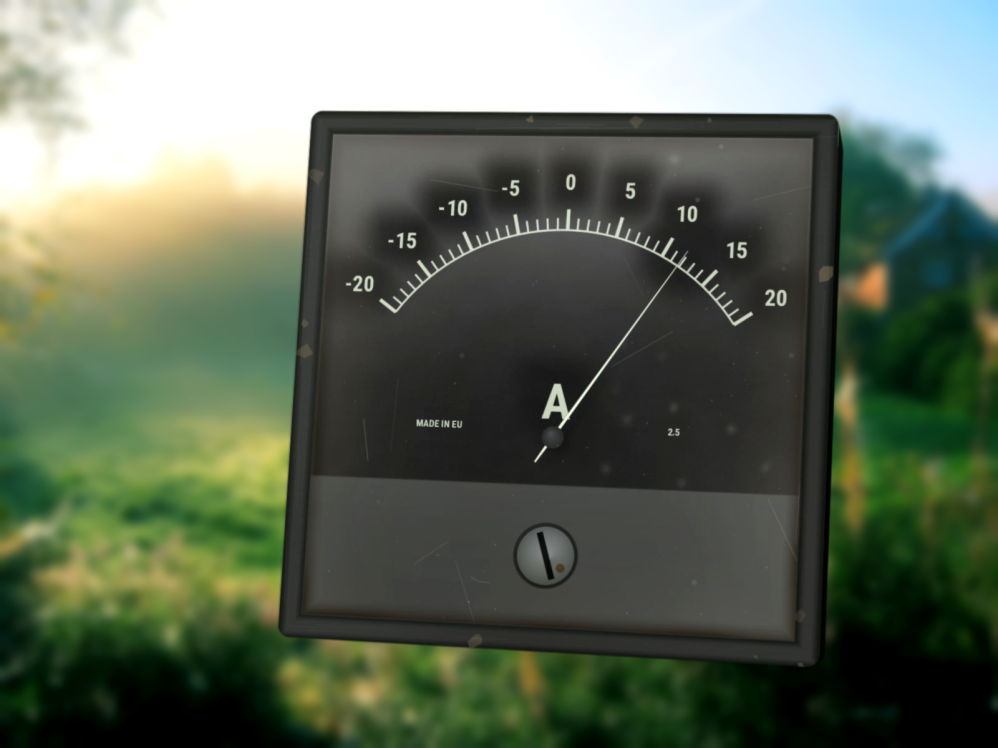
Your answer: 12A
